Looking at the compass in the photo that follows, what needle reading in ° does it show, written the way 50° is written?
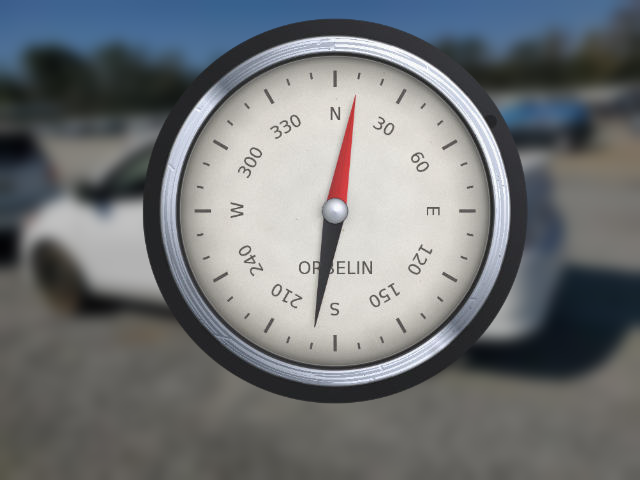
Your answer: 10°
